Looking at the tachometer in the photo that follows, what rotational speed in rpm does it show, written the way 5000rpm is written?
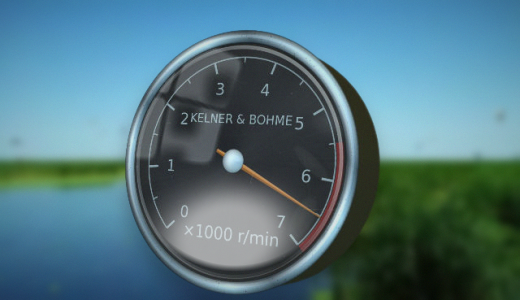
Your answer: 6500rpm
